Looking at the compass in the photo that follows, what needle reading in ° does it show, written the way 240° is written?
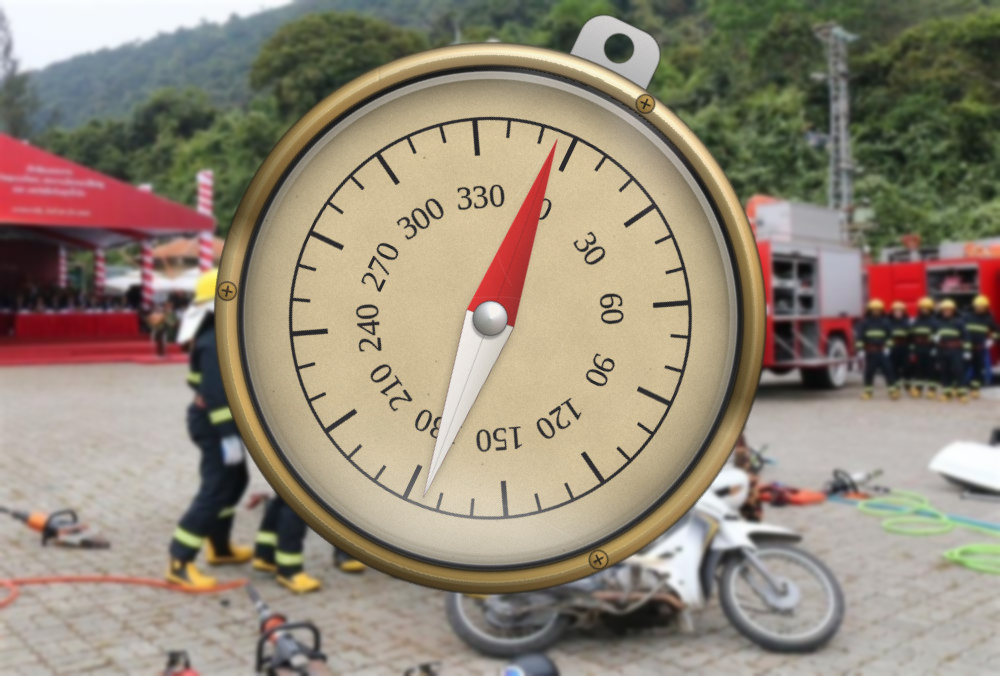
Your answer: 355°
